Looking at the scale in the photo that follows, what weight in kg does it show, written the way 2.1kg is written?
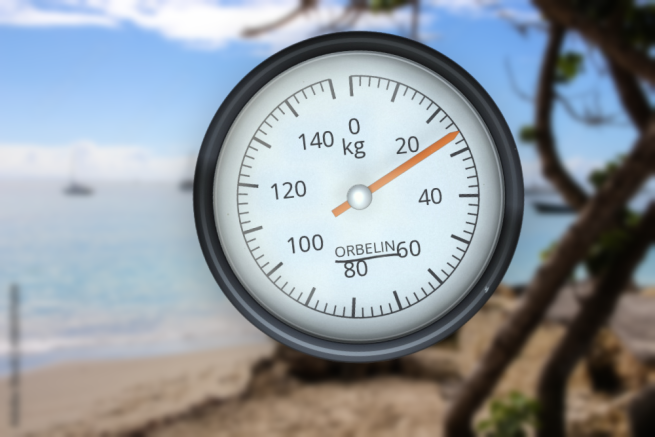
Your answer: 26kg
